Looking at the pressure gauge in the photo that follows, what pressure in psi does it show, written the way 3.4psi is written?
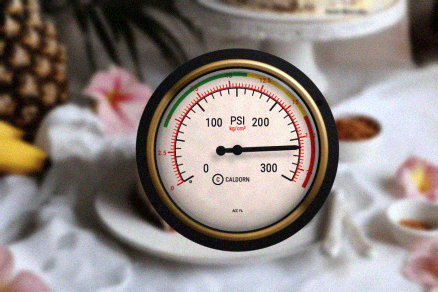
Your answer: 260psi
